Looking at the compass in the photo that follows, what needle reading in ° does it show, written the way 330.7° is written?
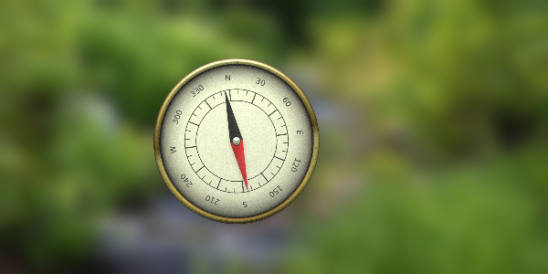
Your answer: 175°
